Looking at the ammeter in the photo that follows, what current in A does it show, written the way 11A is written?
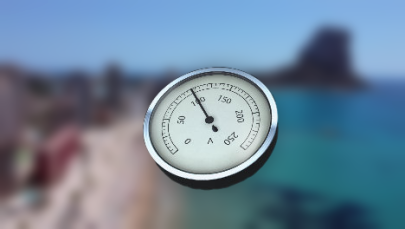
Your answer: 100A
